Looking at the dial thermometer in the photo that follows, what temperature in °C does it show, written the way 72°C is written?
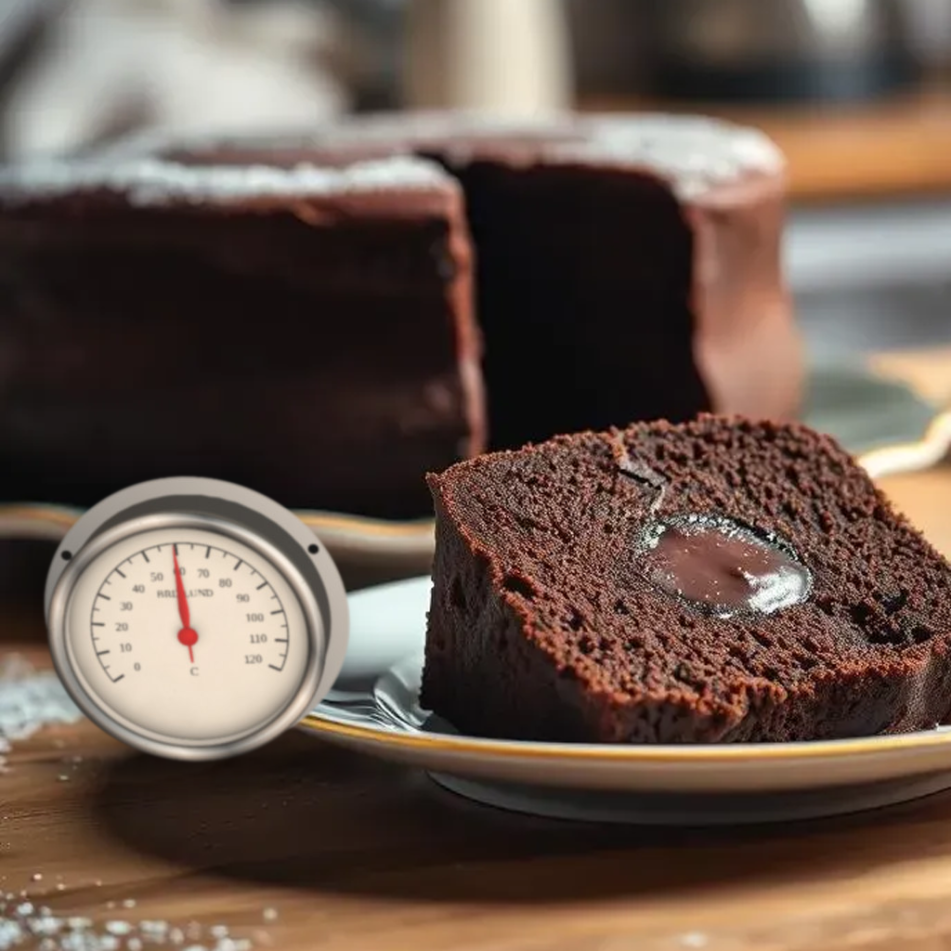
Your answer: 60°C
